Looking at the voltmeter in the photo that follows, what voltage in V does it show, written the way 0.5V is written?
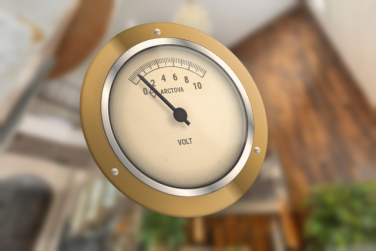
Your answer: 1V
